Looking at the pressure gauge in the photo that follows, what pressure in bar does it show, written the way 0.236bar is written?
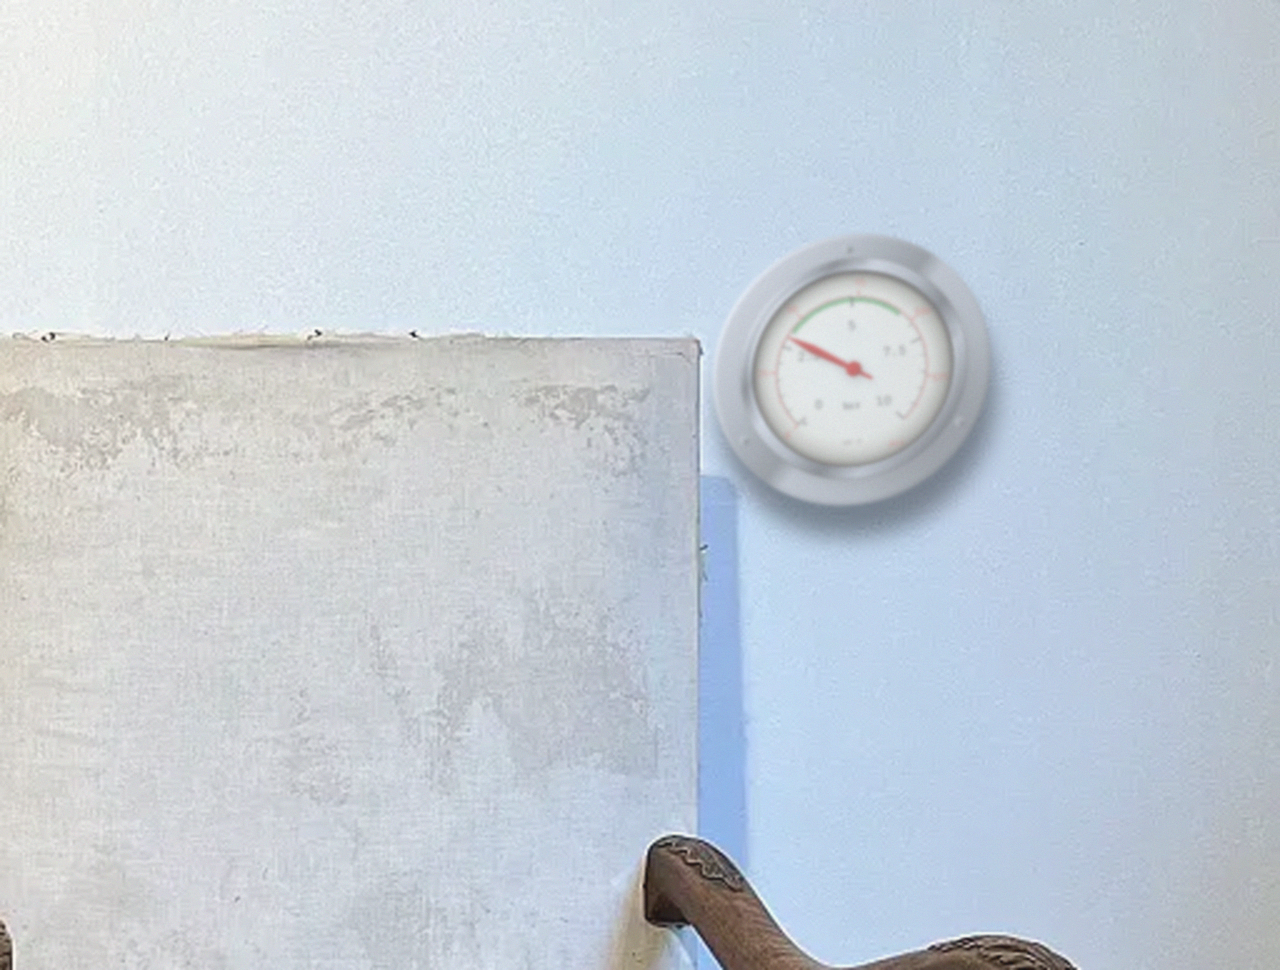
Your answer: 2.75bar
